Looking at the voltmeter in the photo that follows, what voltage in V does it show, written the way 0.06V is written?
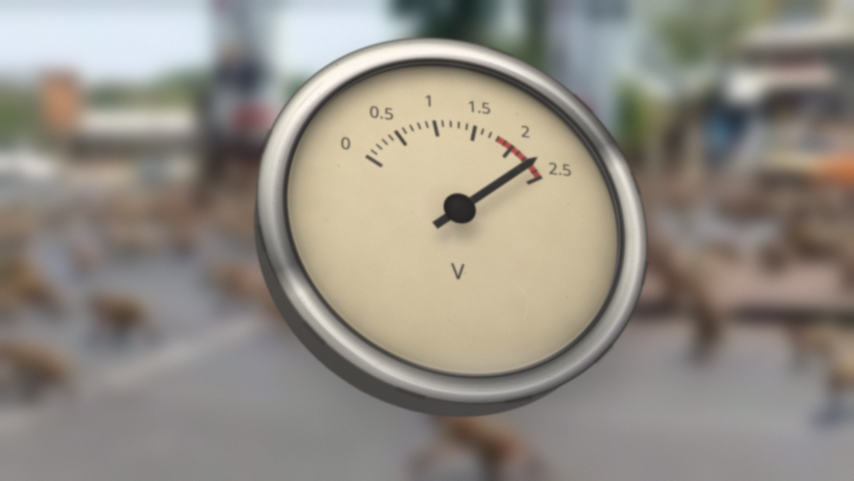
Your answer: 2.3V
